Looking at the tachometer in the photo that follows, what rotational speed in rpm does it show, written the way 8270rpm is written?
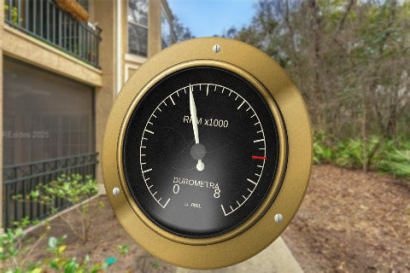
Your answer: 3600rpm
